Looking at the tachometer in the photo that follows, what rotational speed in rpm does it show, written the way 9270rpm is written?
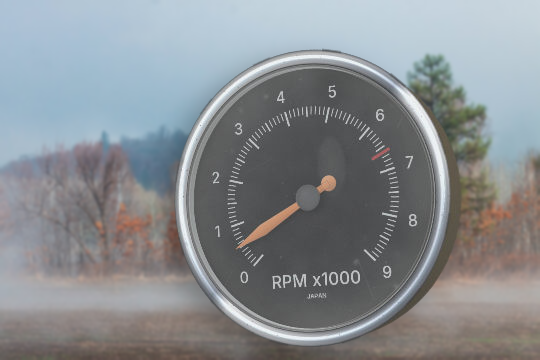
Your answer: 500rpm
